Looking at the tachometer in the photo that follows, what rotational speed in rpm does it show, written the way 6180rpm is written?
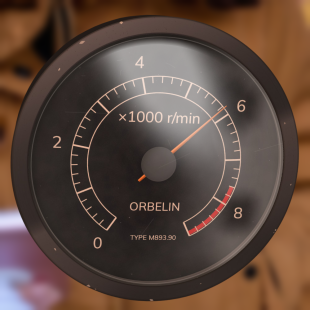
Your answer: 5800rpm
